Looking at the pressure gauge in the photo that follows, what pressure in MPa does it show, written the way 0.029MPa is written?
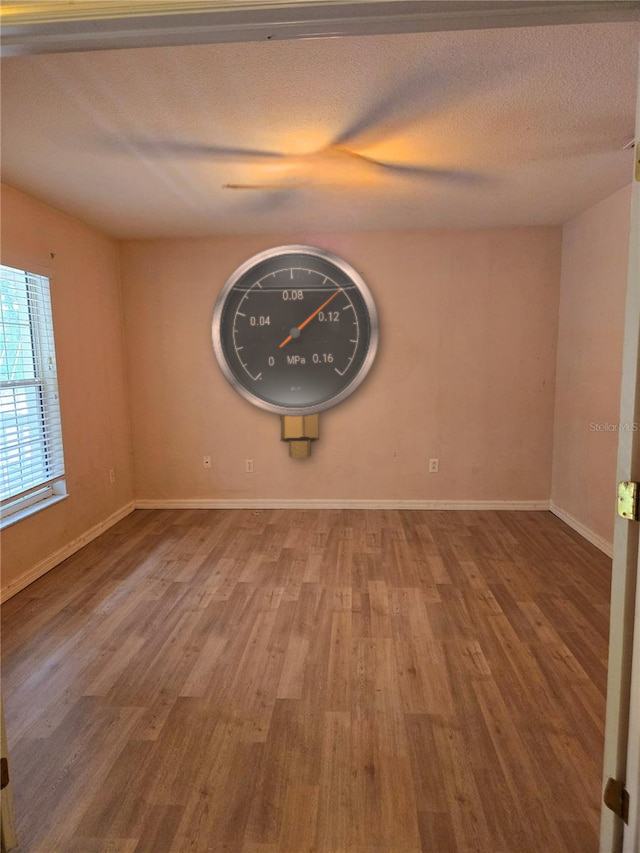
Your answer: 0.11MPa
